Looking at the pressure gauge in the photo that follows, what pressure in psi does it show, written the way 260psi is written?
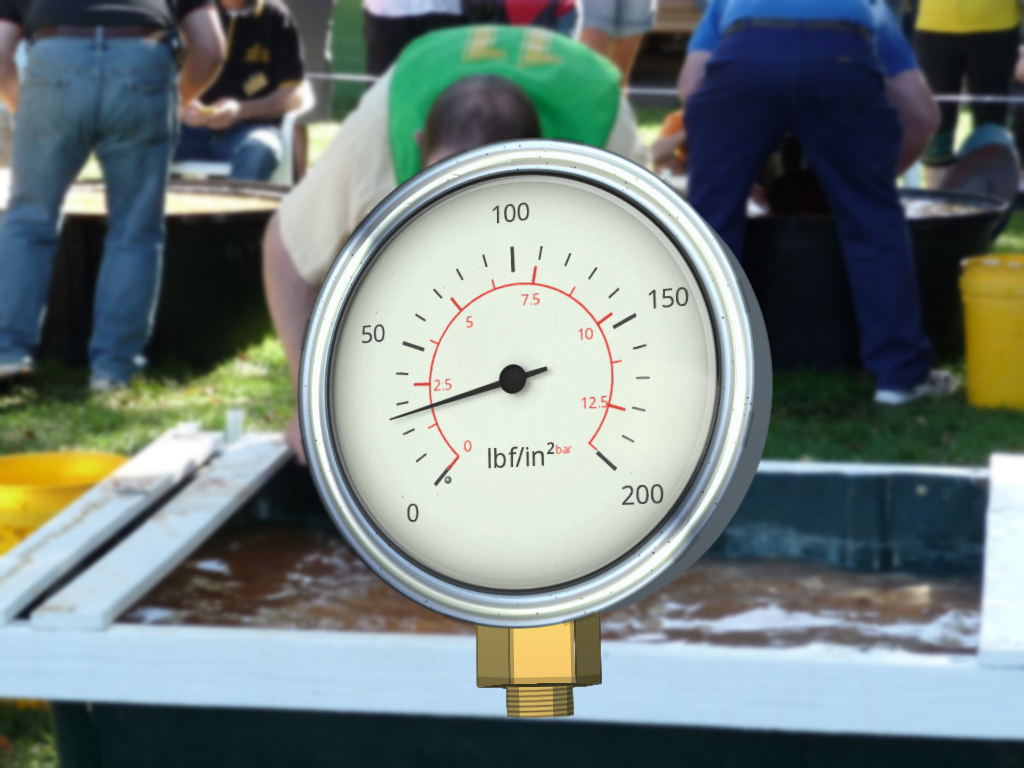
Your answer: 25psi
